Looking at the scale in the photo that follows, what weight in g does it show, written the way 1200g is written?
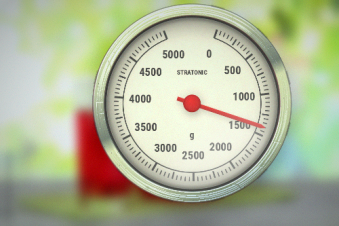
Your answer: 1400g
